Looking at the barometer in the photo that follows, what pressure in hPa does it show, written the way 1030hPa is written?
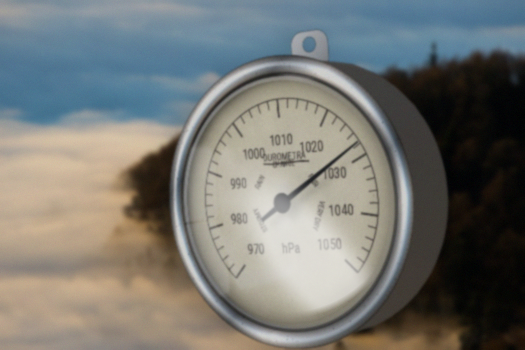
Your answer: 1028hPa
